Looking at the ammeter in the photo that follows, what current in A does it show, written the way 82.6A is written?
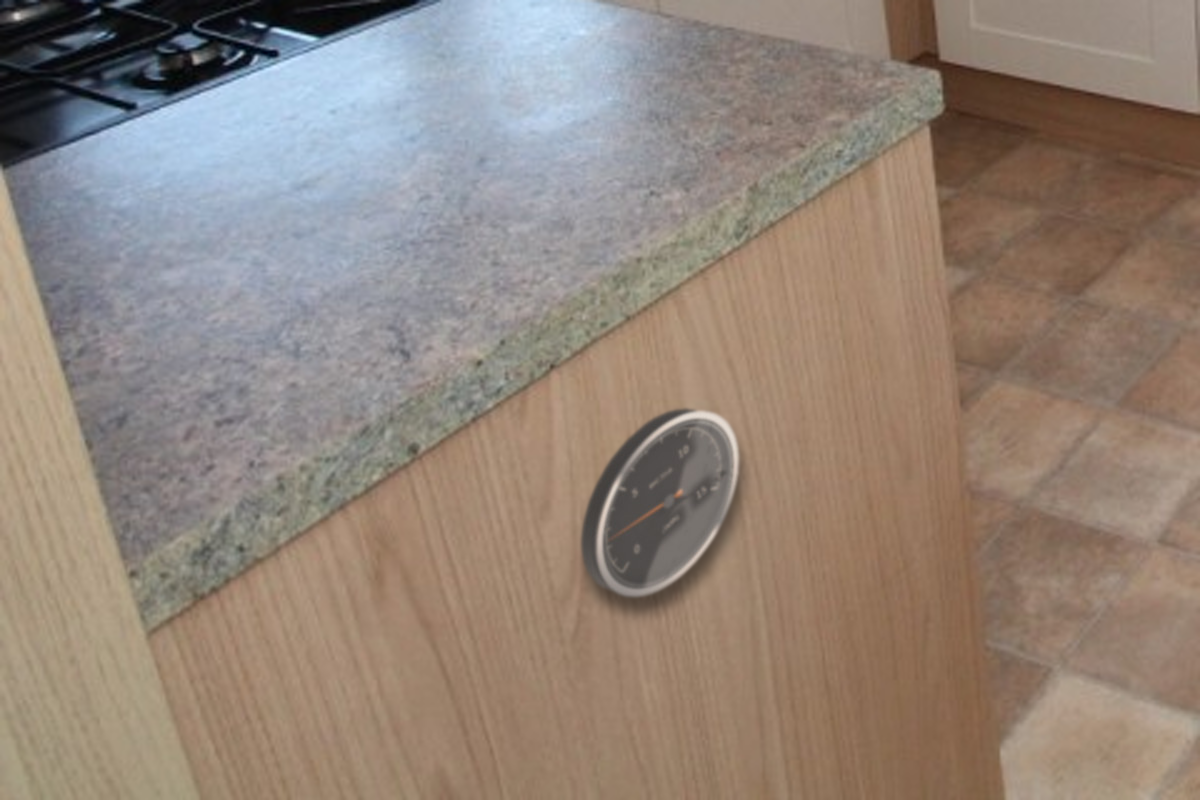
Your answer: 2.5A
